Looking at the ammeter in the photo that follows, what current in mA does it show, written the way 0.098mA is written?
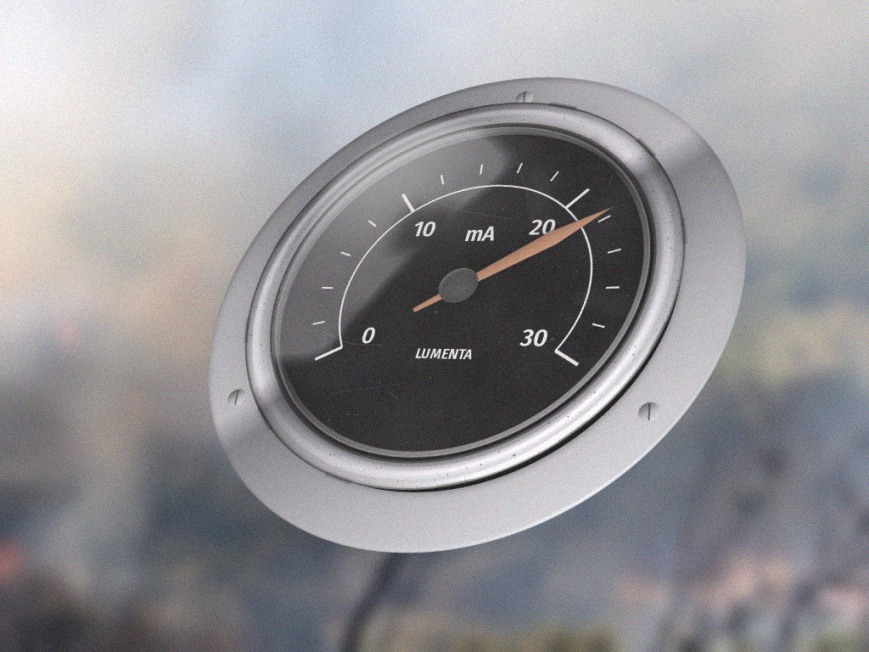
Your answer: 22mA
